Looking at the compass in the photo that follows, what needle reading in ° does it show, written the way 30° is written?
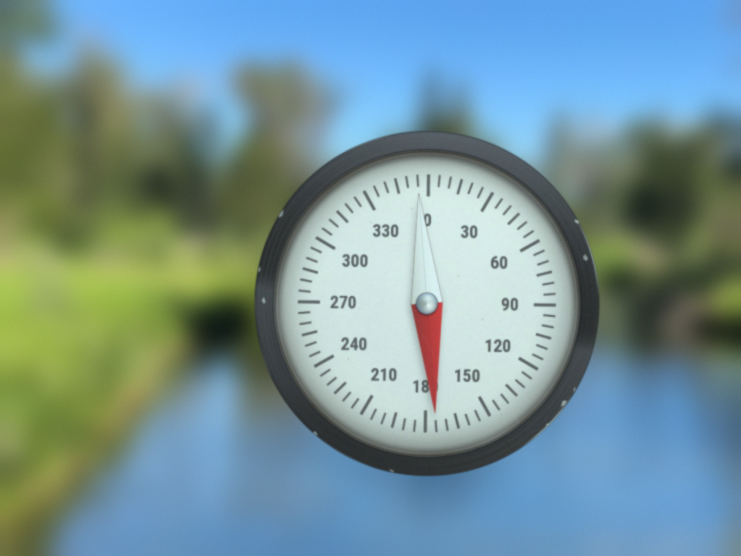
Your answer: 175°
